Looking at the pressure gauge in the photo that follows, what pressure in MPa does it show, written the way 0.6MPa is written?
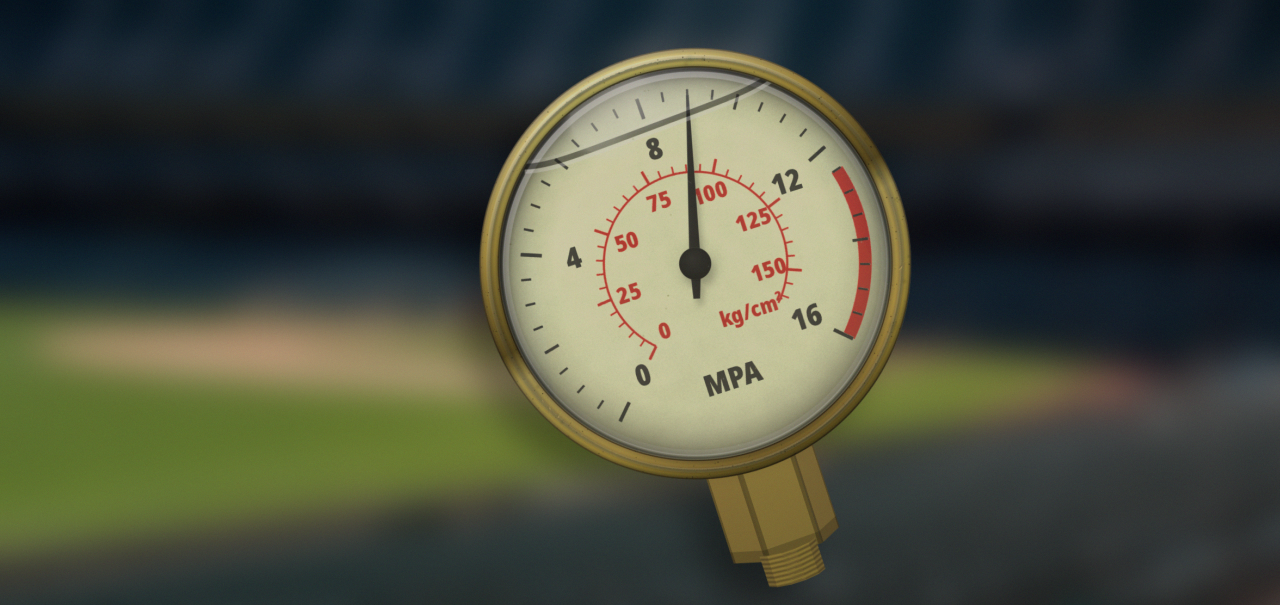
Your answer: 9MPa
